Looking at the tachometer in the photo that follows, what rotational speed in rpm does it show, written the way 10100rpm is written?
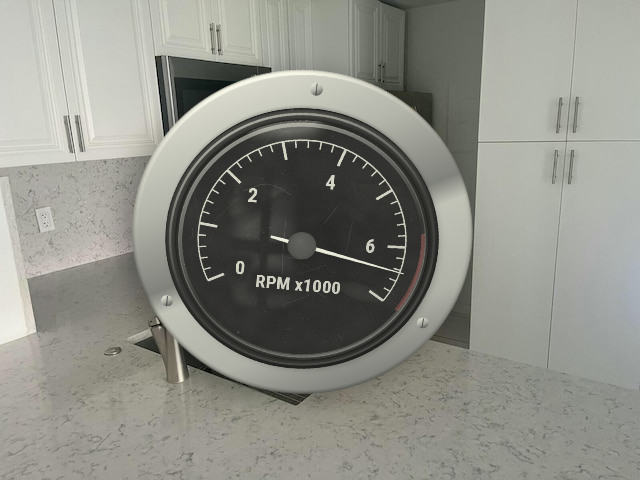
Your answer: 6400rpm
